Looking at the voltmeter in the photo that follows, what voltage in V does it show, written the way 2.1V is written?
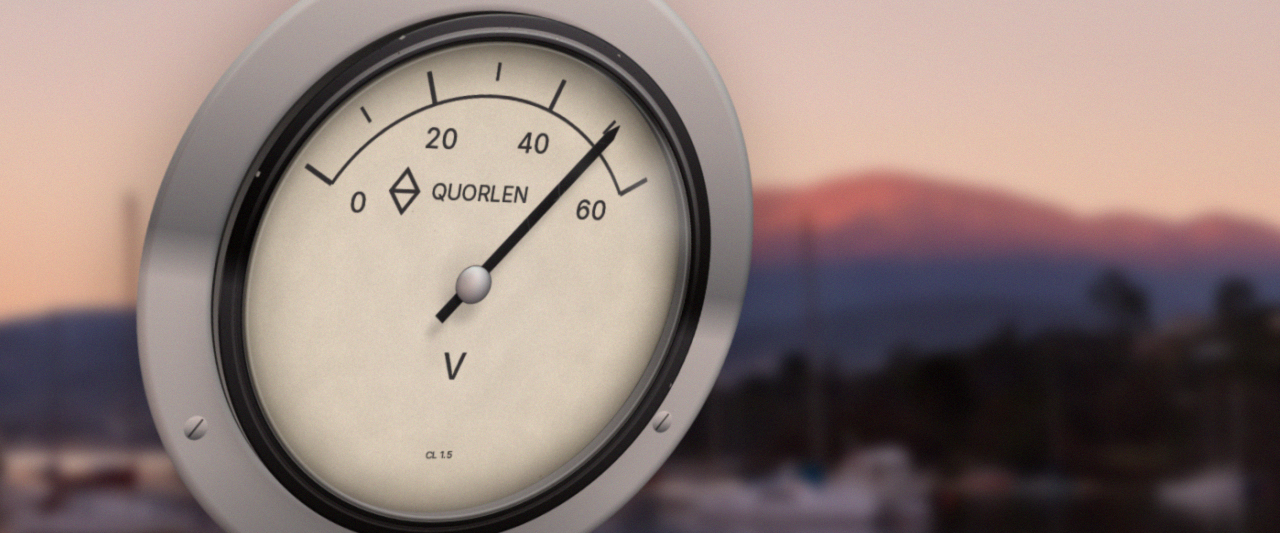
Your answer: 50V
